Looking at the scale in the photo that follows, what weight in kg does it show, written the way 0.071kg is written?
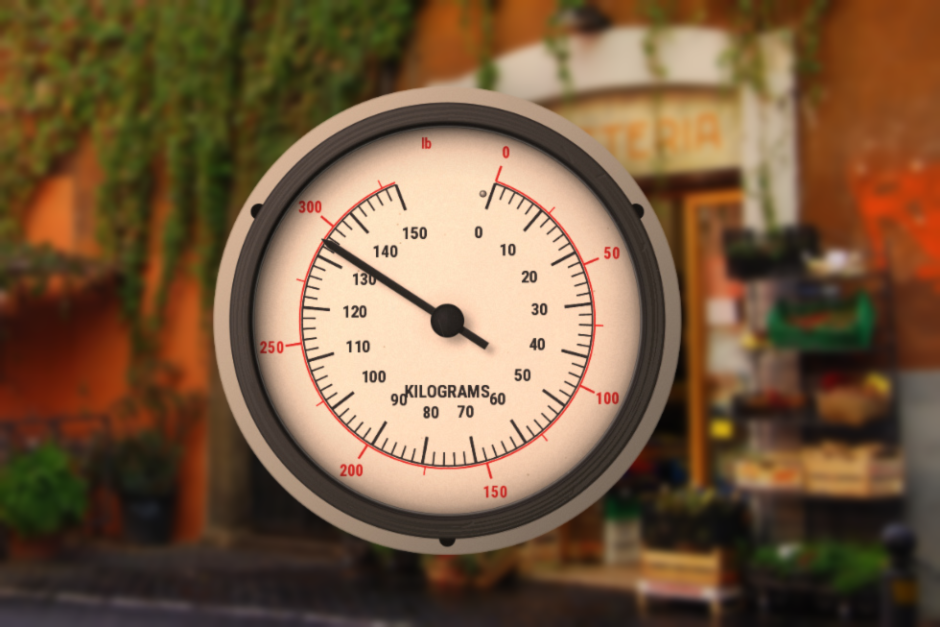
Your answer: 133kg
